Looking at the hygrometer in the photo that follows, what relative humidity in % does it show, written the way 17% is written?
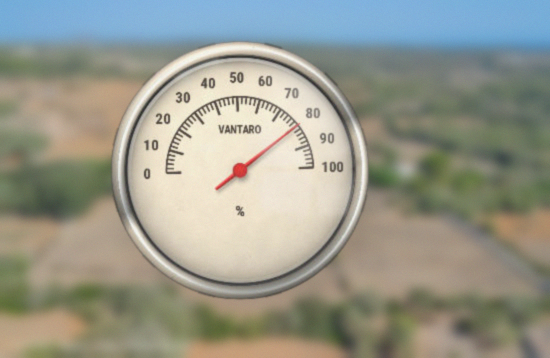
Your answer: 80%
